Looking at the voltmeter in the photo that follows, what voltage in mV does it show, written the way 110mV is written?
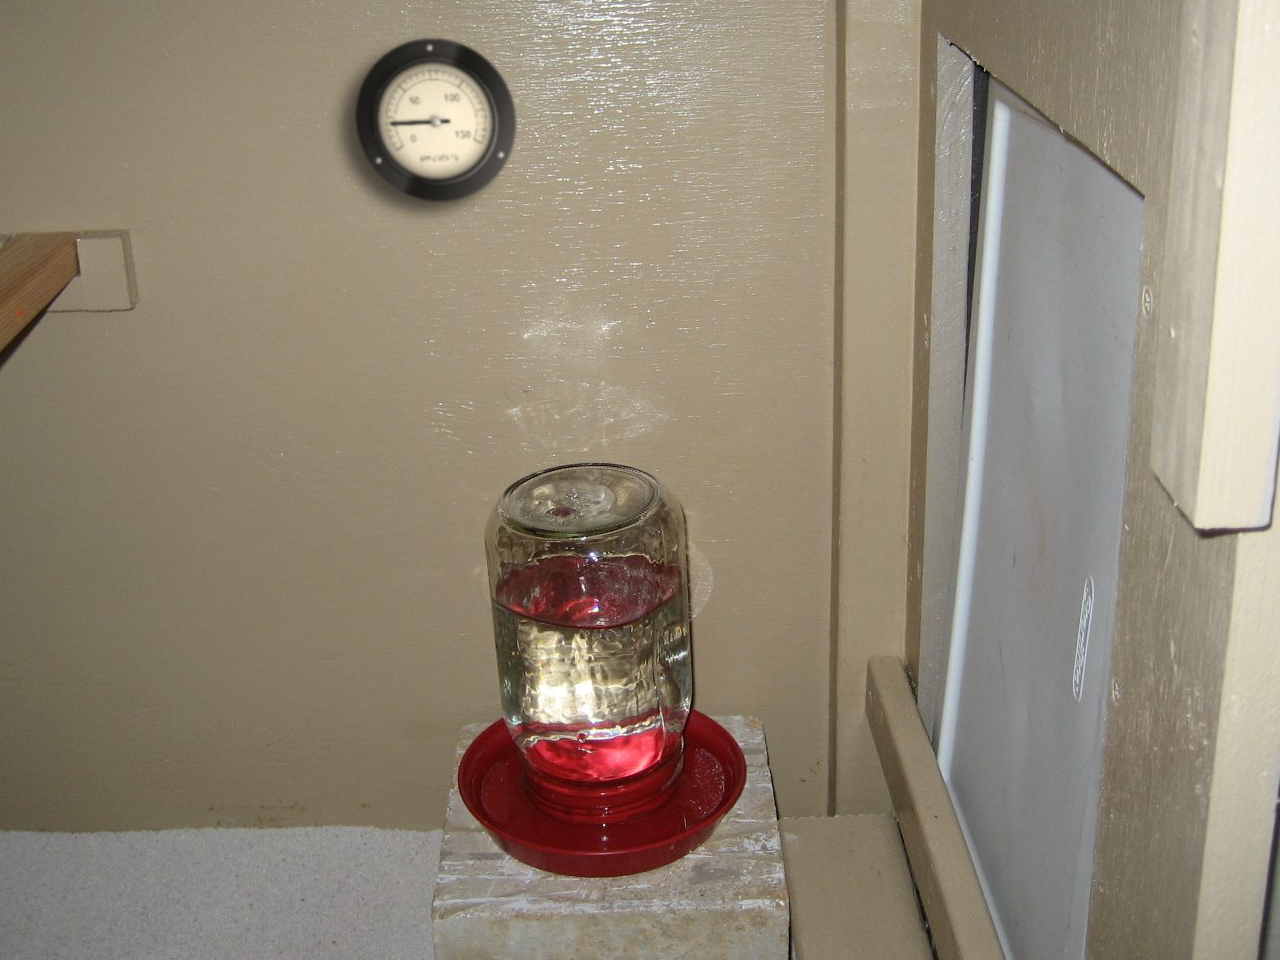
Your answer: 20mV
